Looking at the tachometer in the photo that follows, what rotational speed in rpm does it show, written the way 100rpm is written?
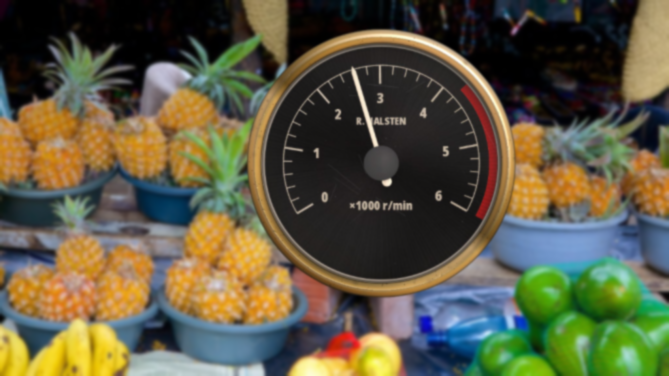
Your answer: 2600rpm
